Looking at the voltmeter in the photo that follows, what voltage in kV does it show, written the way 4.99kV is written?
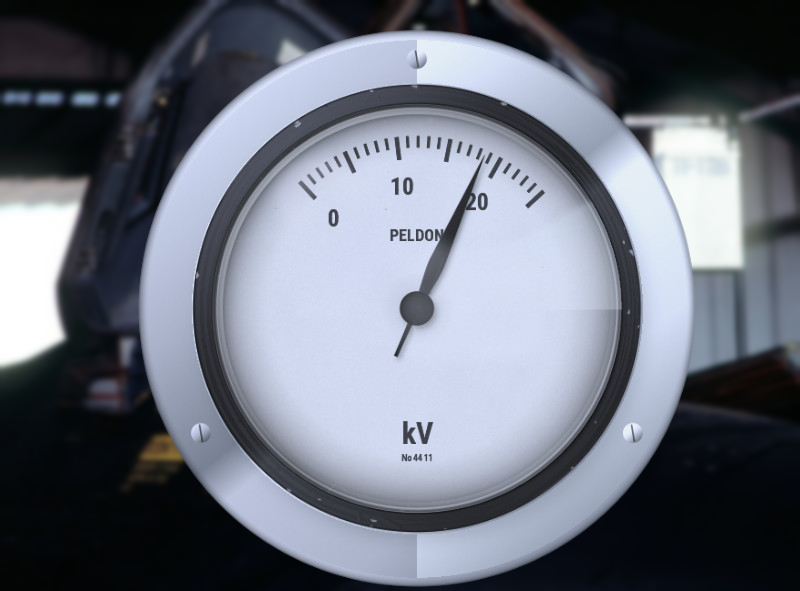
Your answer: 18.5kV
